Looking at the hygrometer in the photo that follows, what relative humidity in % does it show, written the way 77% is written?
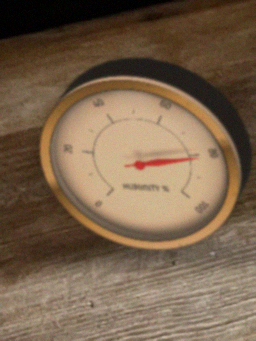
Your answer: 80%
